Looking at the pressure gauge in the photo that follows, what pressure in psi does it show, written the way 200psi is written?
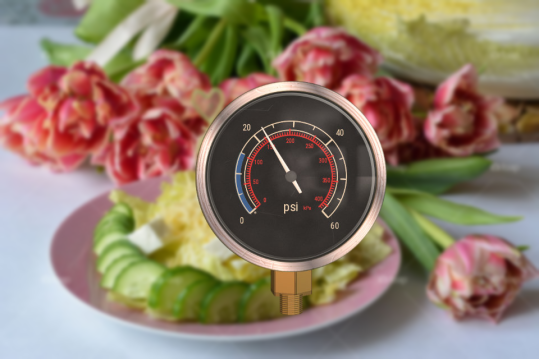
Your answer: 22.5psi
